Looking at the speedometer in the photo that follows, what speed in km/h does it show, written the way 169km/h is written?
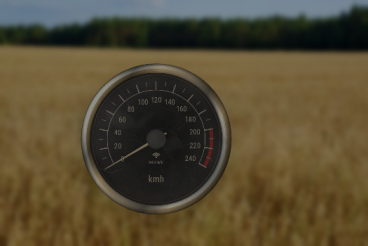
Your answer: 0km/h
